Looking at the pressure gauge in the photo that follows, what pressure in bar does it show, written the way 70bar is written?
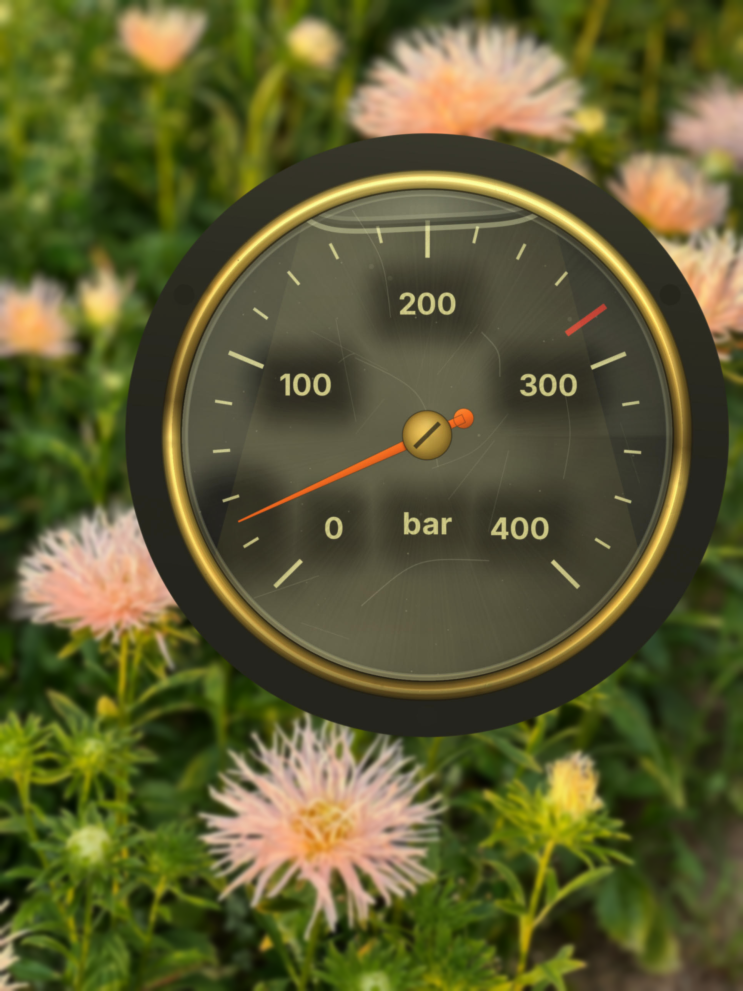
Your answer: 30bar
